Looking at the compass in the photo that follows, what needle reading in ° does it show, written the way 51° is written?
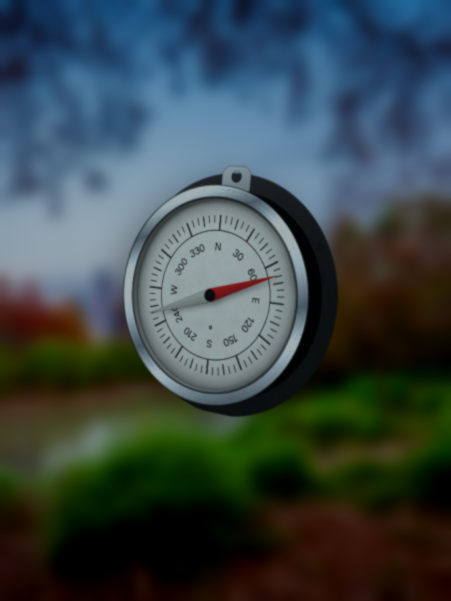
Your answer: 70°
